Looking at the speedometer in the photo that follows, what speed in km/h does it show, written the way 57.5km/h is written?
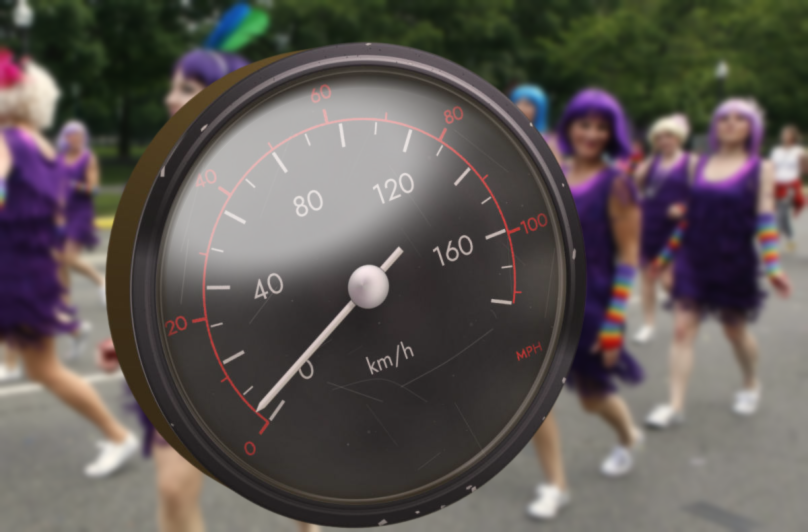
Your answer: 5km/h
